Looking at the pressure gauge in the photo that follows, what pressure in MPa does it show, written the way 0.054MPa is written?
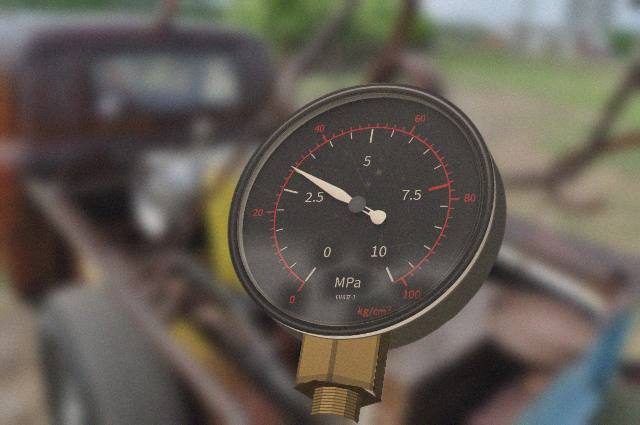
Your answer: 3MPa
